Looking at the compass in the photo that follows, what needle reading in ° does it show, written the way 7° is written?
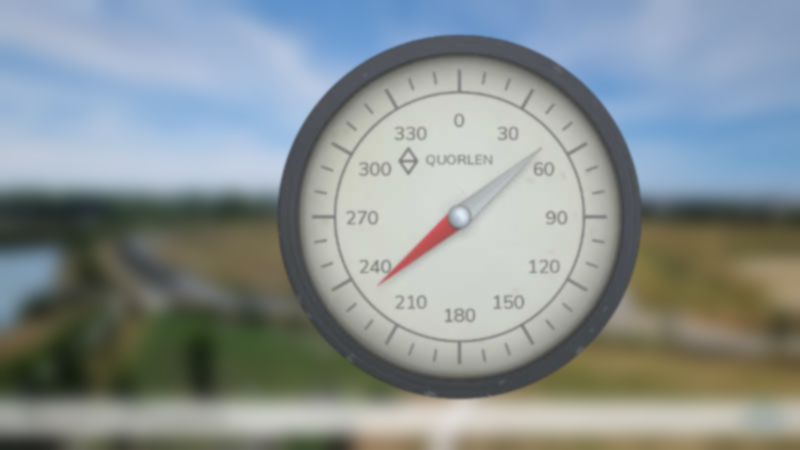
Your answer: 230°
